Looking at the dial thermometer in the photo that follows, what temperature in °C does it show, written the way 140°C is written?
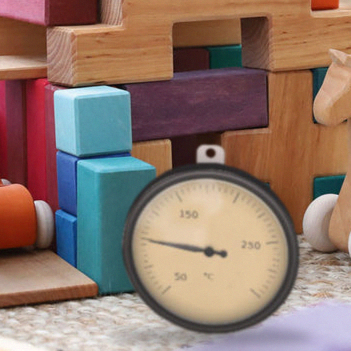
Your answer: 100°C
